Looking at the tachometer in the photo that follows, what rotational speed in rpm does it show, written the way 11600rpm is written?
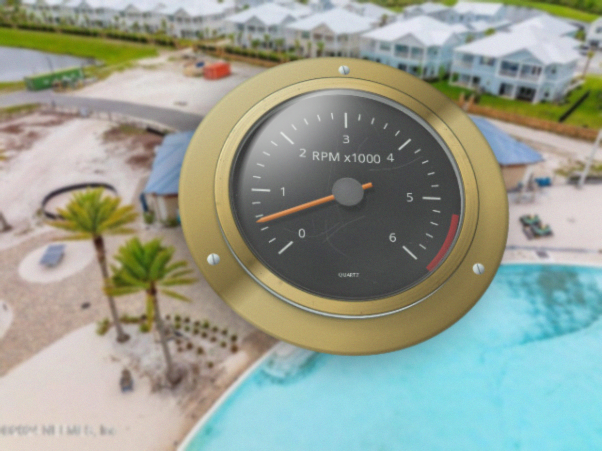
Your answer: 500rpm
